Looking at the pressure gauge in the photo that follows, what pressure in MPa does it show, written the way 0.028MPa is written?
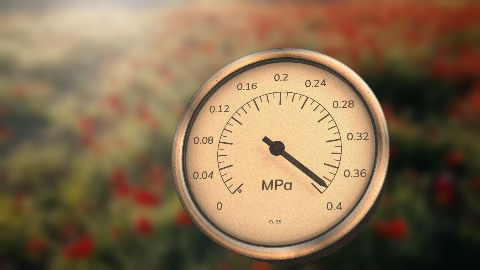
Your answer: 0.39MPa
